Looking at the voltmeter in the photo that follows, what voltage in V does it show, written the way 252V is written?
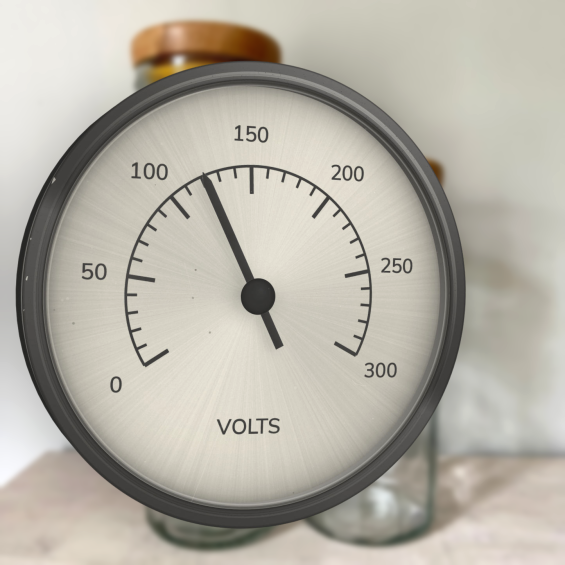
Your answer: 120V
